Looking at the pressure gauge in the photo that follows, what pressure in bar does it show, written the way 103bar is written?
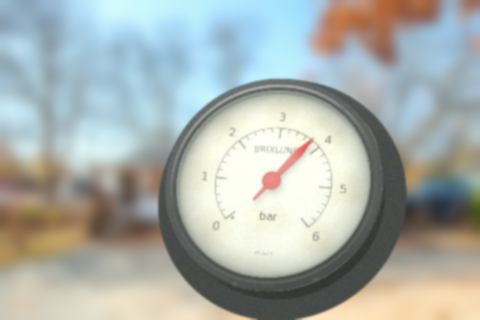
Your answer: 3.8bar
